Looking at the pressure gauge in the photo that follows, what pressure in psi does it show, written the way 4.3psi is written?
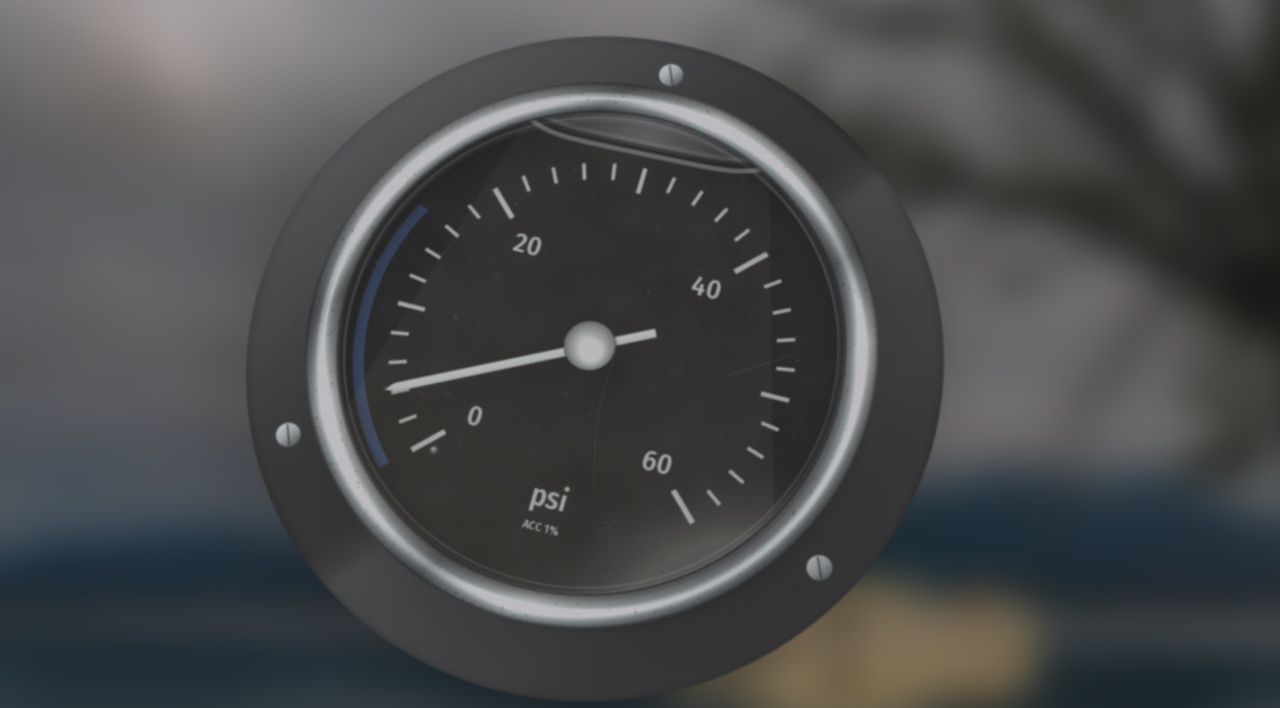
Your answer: 4psi
